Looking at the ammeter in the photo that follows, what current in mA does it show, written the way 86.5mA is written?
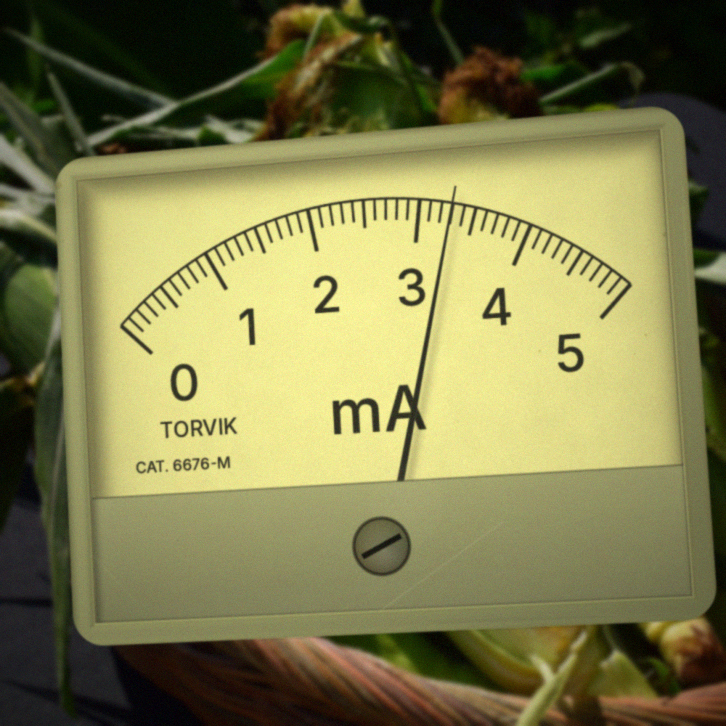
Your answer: 3.3mA
